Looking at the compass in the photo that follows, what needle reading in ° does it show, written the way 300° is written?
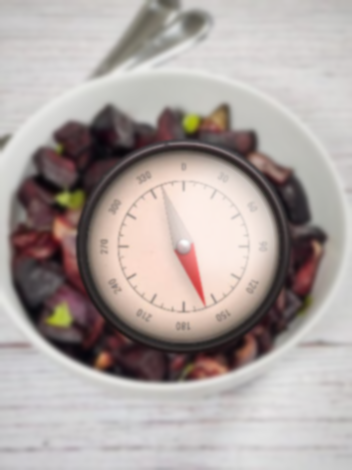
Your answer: 160°
